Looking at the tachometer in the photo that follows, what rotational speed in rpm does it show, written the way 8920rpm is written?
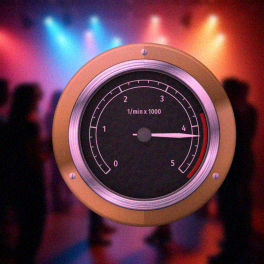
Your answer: 4200rpm
